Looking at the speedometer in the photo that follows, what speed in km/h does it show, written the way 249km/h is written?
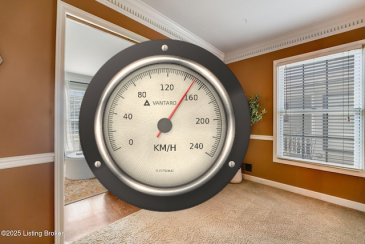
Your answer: 150km/h
